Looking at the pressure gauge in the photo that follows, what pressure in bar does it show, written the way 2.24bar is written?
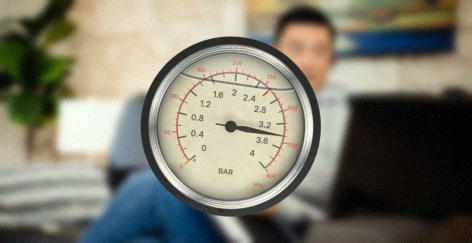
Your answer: 3.4bar
